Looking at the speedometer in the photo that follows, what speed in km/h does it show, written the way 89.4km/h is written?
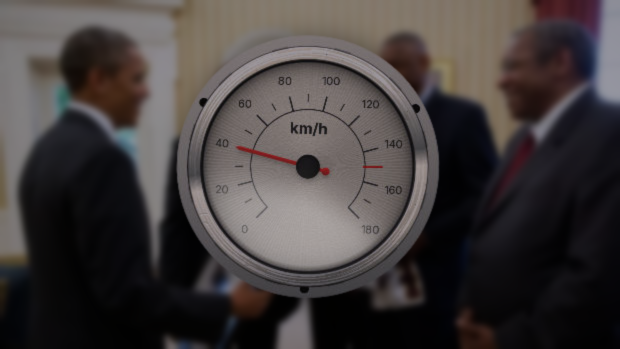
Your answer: 40km/h
